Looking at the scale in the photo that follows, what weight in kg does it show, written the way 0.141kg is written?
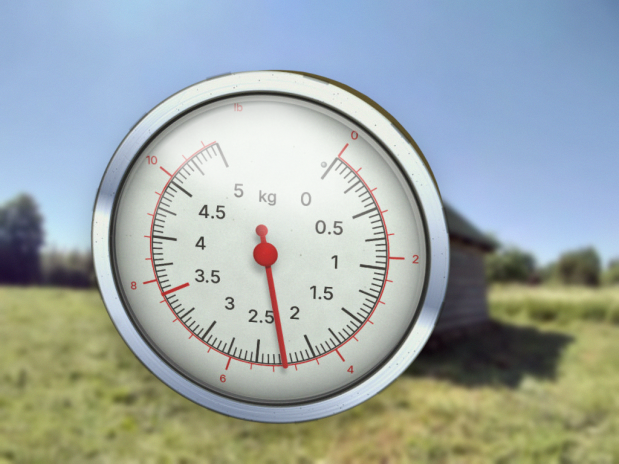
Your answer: 2.25kg
